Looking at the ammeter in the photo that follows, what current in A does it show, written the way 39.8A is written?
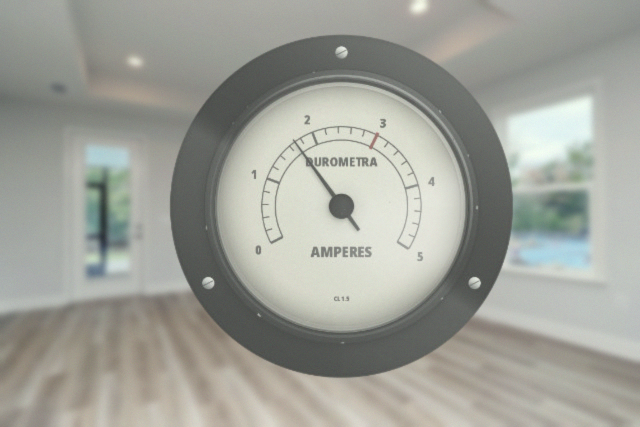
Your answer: 1.7A
